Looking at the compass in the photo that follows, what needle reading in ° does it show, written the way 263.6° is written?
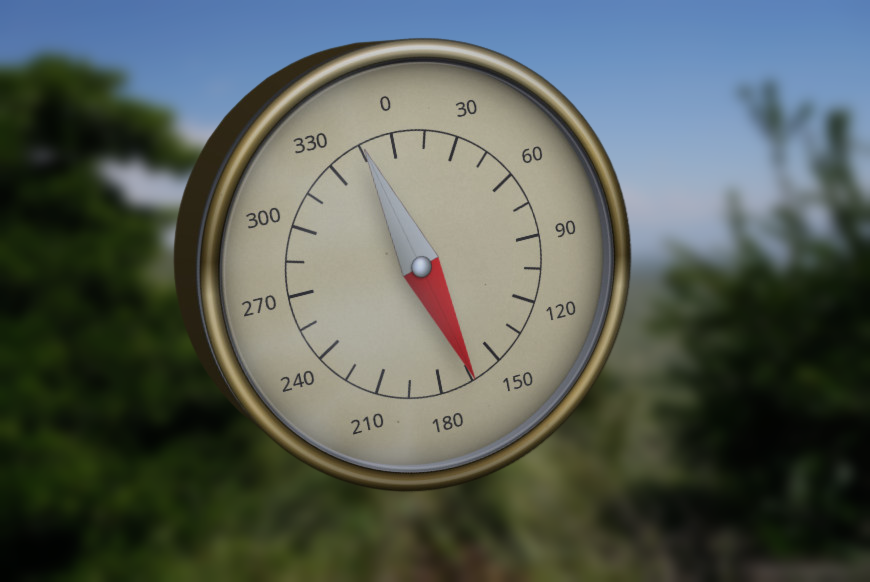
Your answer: 165°
